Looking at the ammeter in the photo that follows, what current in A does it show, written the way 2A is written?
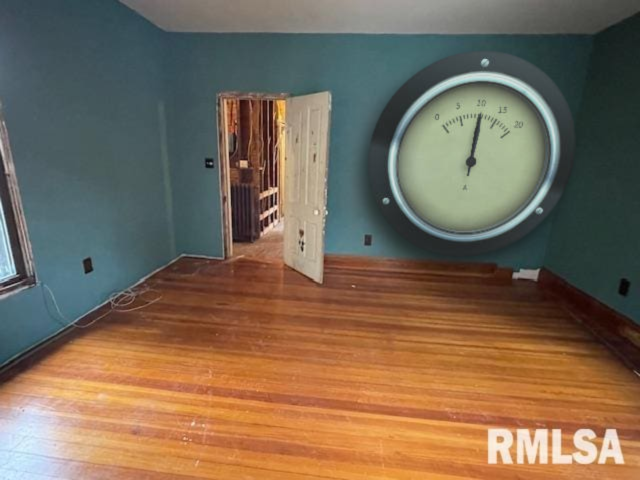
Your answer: 10A
